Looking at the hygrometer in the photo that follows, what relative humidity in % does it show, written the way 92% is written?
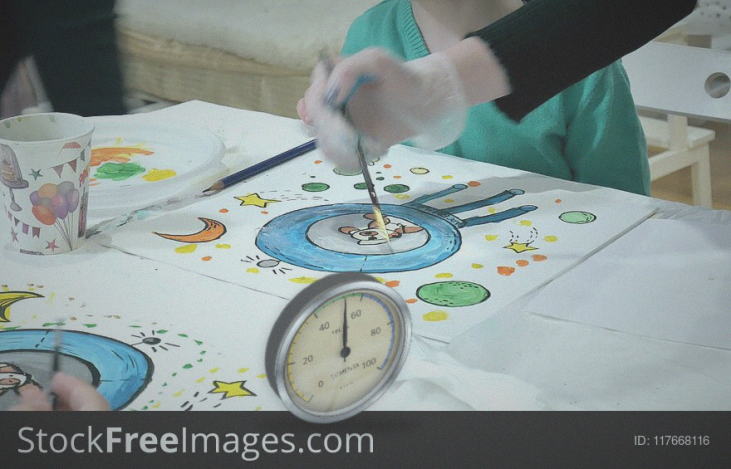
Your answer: 52%
